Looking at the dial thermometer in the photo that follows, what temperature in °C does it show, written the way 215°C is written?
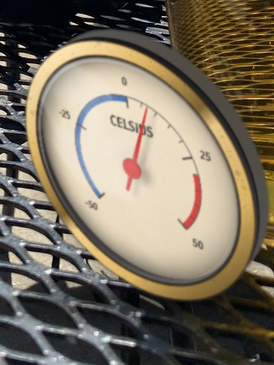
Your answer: 7.5°C
